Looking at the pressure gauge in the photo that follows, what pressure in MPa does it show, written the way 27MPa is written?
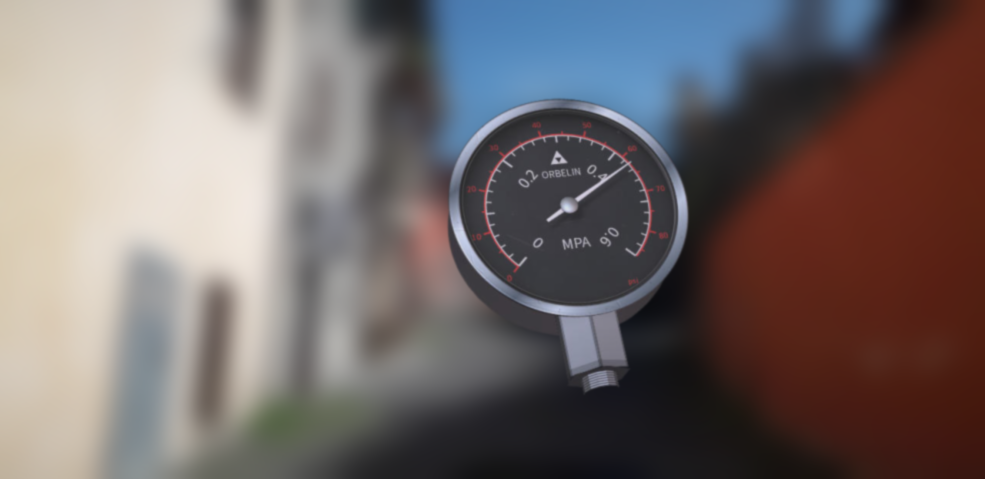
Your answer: 0.43MPa
